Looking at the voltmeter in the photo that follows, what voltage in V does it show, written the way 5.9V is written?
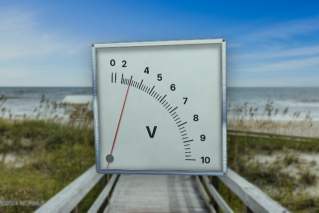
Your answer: 3V
